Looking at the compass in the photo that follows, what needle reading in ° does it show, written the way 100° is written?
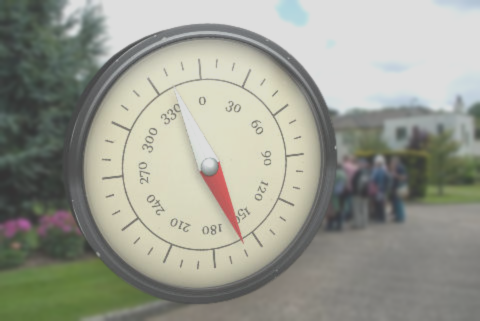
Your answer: 160°
